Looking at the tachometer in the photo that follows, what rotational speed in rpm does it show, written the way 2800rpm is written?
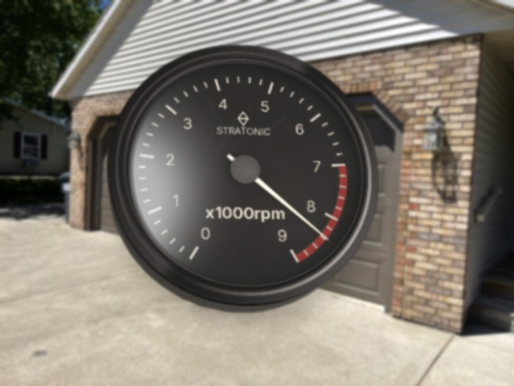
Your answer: 8400rpm
